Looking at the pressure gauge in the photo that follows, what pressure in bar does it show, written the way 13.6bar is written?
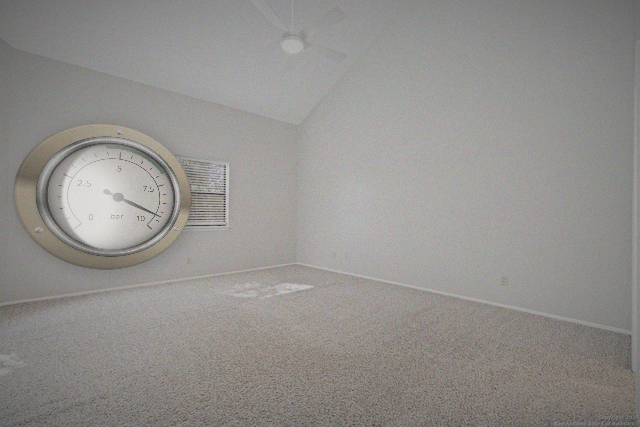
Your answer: 9.25bar
